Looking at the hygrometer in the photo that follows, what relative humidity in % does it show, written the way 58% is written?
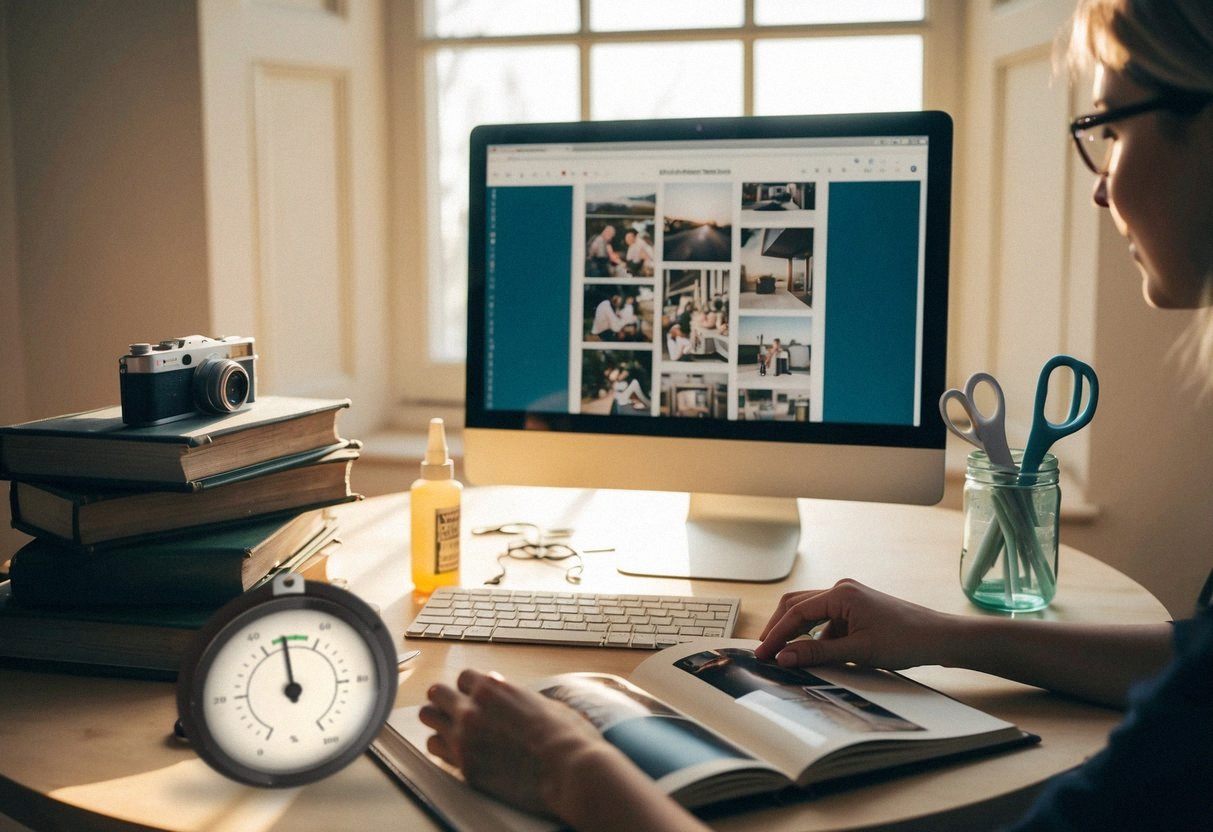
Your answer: 48%
